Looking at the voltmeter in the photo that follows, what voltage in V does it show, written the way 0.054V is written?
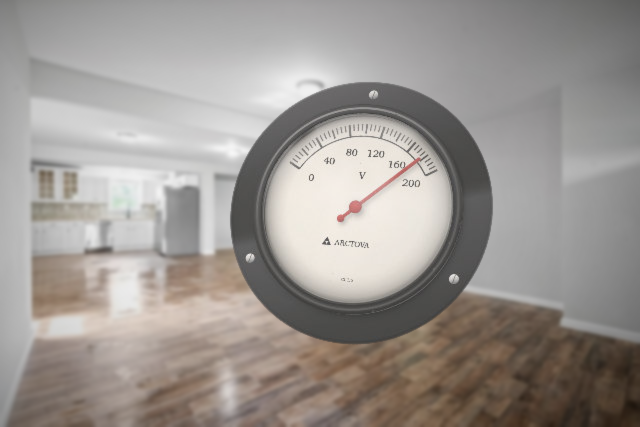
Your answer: 180V
